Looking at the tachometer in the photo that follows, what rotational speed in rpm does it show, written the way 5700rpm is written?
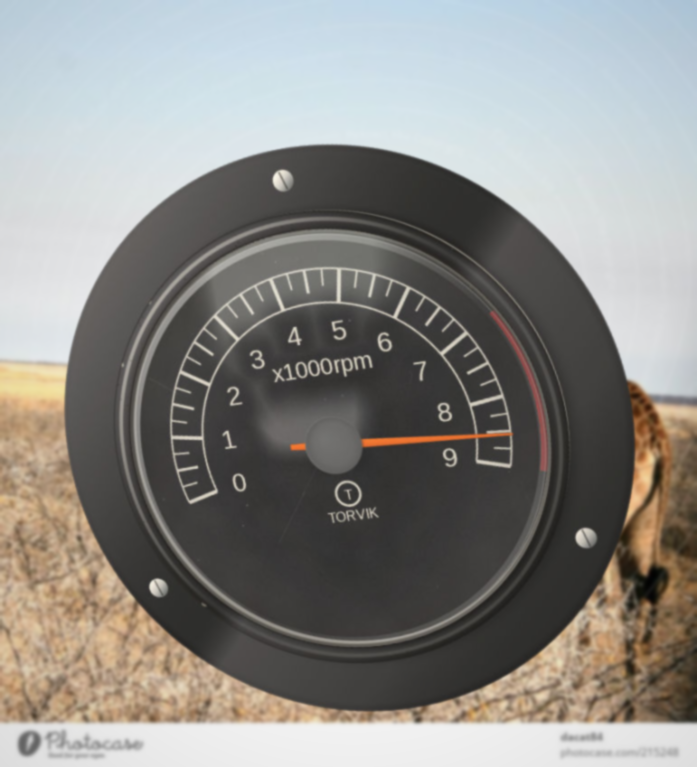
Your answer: 8500rpm
